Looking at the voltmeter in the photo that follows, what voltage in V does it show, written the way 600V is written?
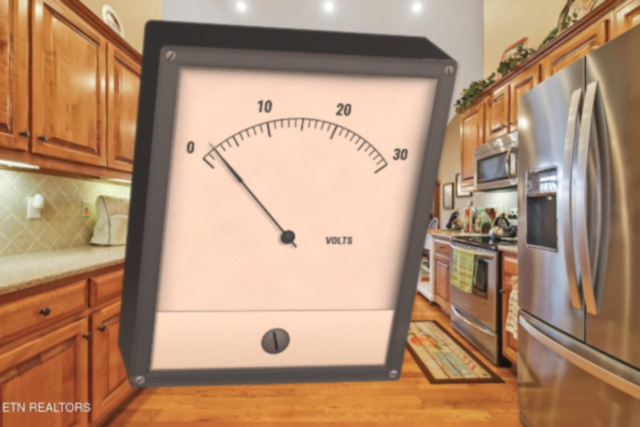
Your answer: 2V
